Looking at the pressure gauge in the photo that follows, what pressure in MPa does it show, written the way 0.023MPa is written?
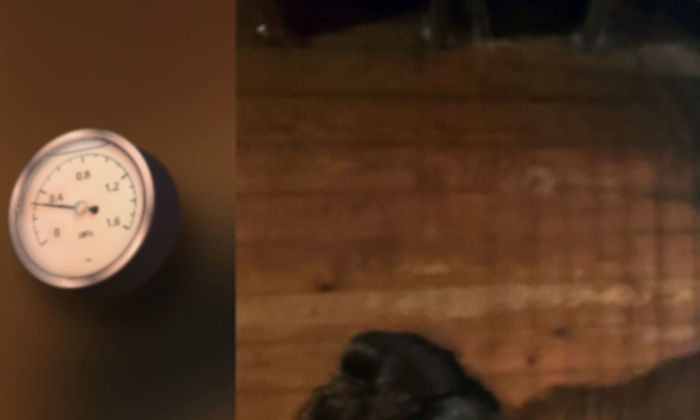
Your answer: 0.3MPa
